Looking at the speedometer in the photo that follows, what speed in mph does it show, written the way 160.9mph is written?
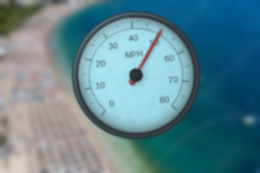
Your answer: 50mph
